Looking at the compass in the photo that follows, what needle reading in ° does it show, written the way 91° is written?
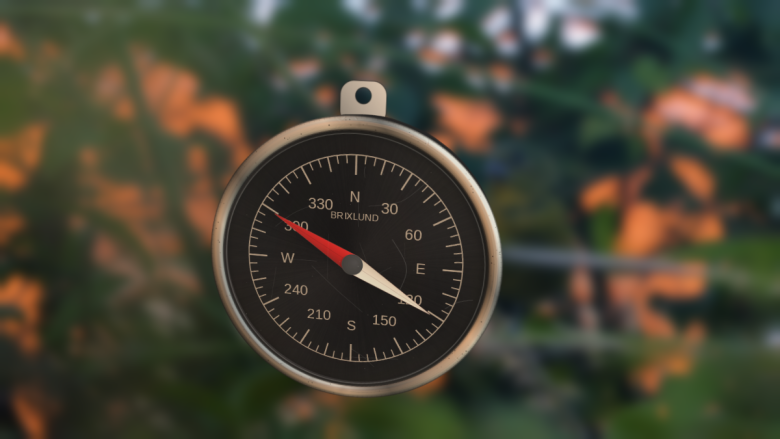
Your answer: 300°
